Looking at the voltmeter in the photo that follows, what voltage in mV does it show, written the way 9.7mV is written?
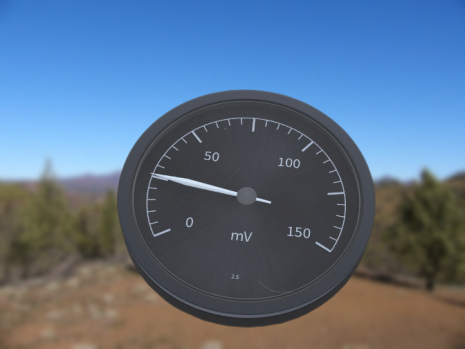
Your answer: 25mV
